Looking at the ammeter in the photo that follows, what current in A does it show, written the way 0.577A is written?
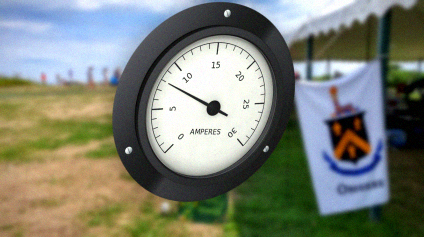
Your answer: 8A
